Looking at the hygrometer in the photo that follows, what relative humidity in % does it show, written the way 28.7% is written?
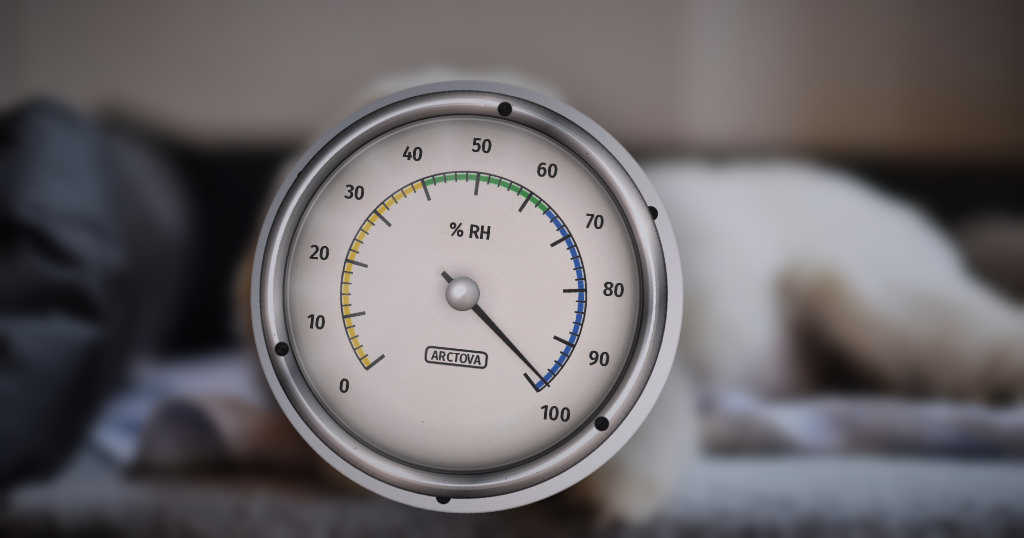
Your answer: 98%
